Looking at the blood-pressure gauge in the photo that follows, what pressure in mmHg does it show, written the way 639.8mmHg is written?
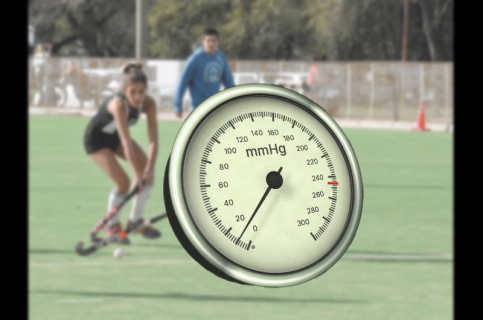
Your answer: 10mmHg
